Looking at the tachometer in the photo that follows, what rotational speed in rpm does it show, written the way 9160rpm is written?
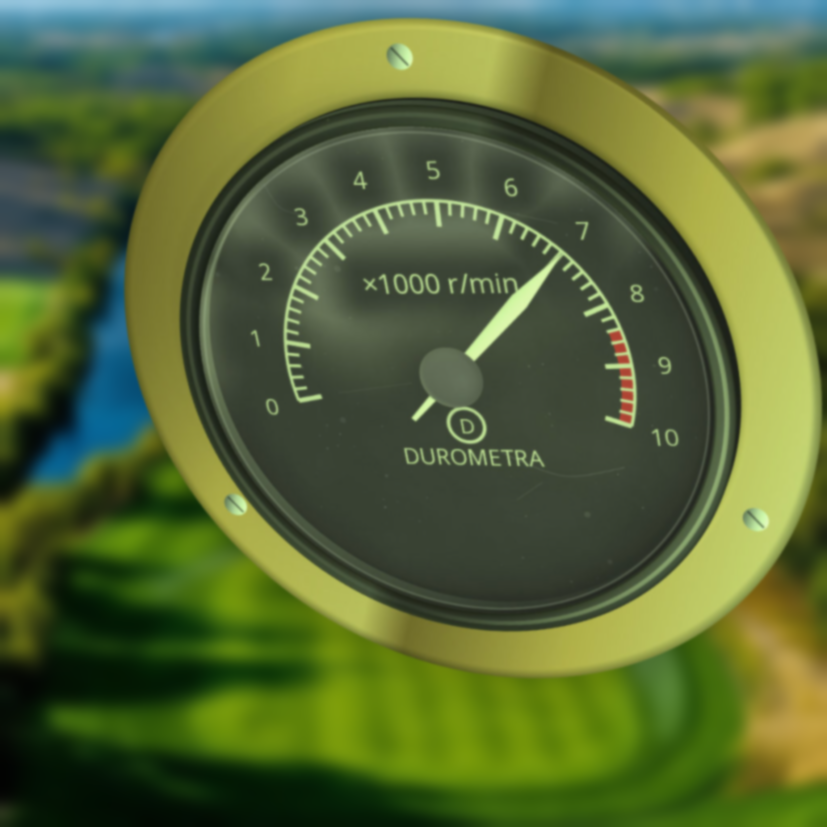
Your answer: 7000rpm
